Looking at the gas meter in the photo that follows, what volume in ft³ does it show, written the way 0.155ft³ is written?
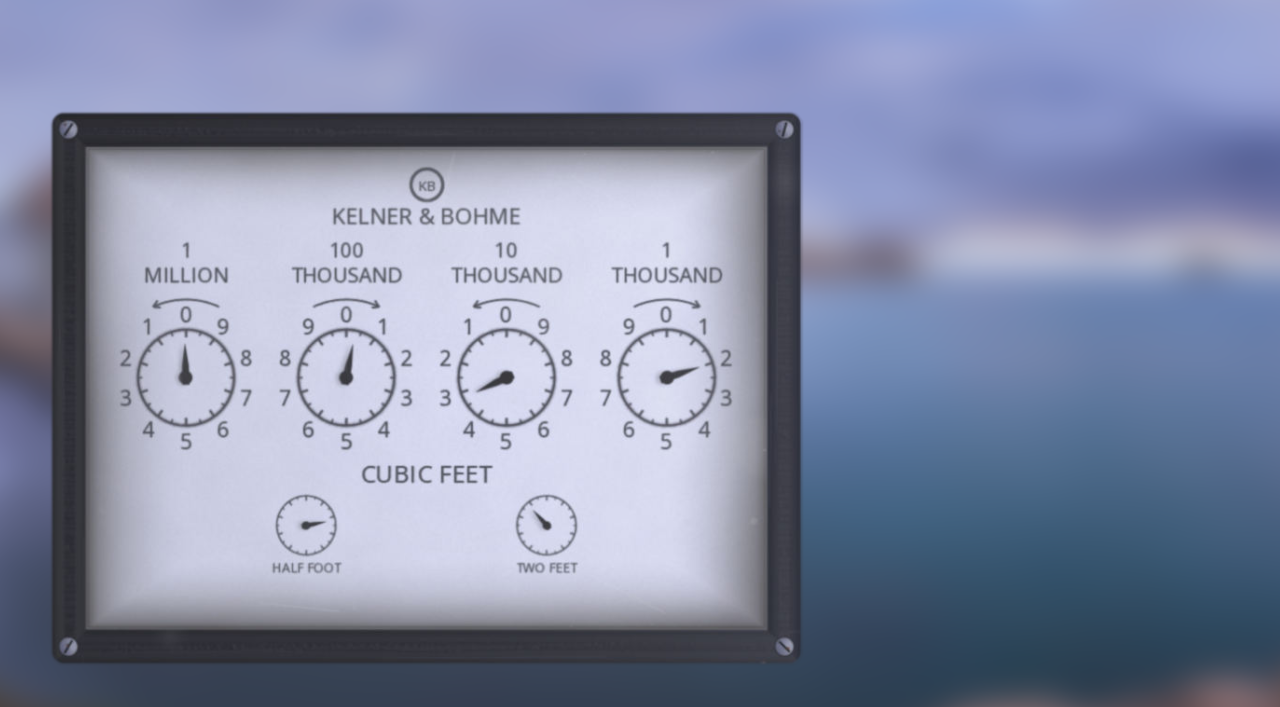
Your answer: 3200ft³
